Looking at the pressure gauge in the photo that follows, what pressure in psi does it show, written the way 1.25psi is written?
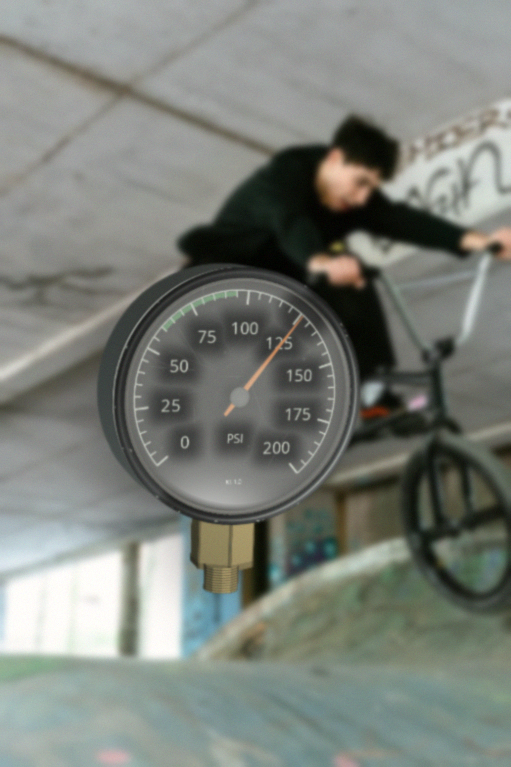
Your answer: 125psi
